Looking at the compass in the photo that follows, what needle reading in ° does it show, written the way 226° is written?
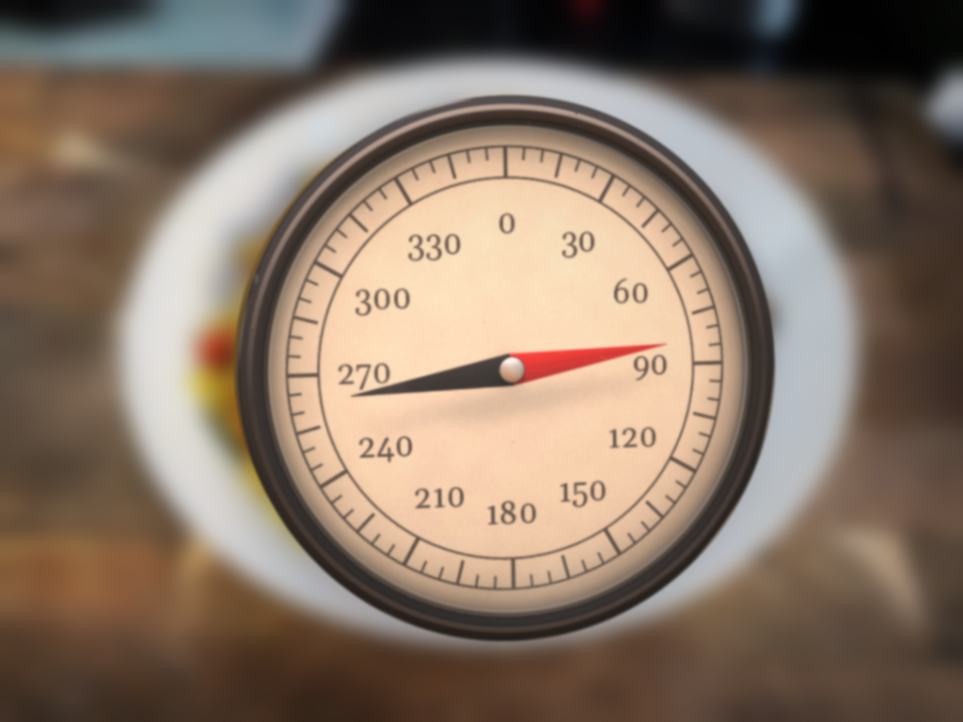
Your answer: 82.5°
